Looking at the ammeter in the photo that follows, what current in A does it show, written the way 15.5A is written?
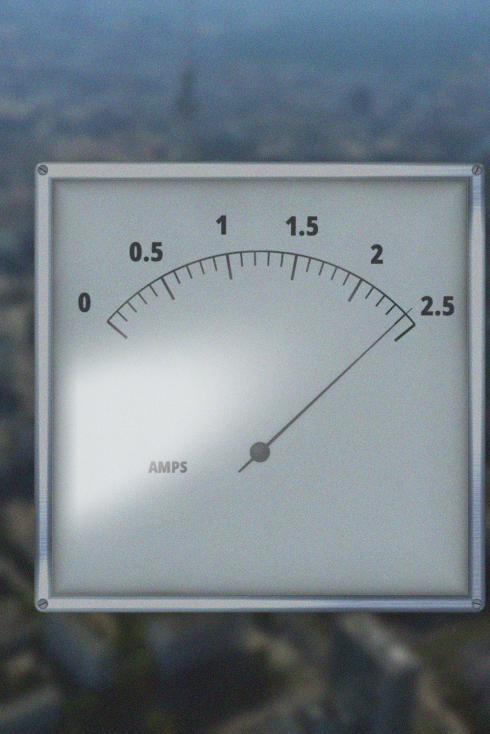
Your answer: 2.4A
